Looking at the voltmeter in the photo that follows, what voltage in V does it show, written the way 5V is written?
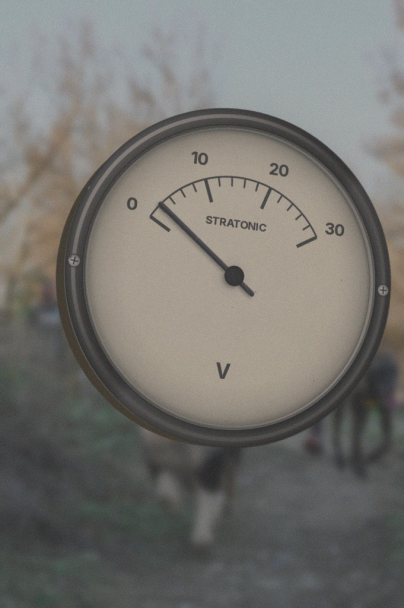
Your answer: 2V
